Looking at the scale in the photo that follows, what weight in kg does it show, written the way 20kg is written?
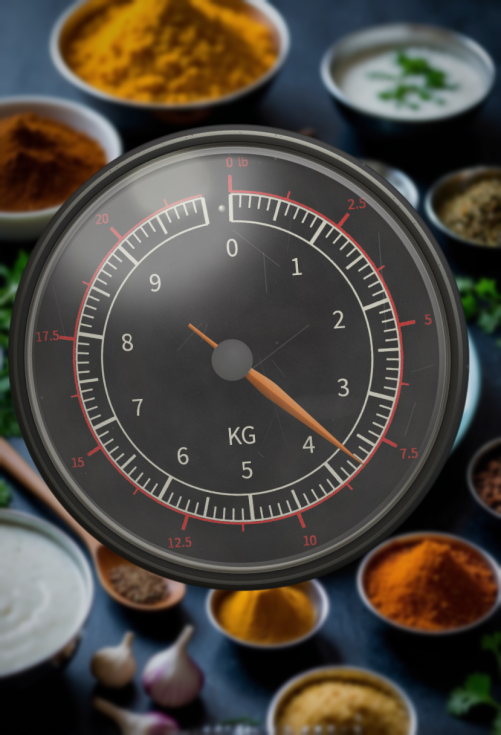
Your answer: 3.7kg
